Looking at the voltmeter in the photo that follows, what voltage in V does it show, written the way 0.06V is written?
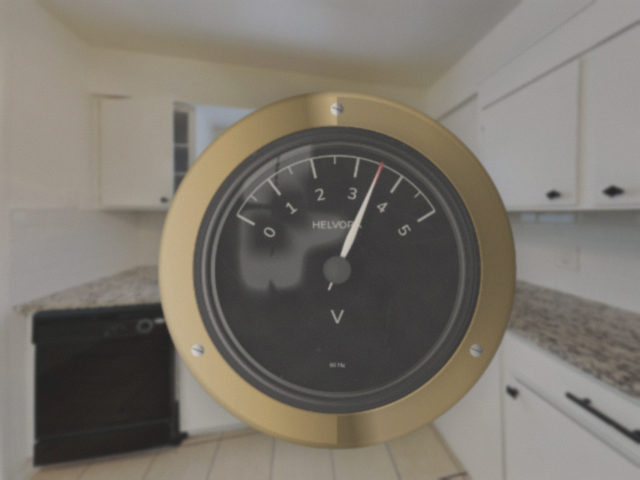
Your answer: 3.5V
